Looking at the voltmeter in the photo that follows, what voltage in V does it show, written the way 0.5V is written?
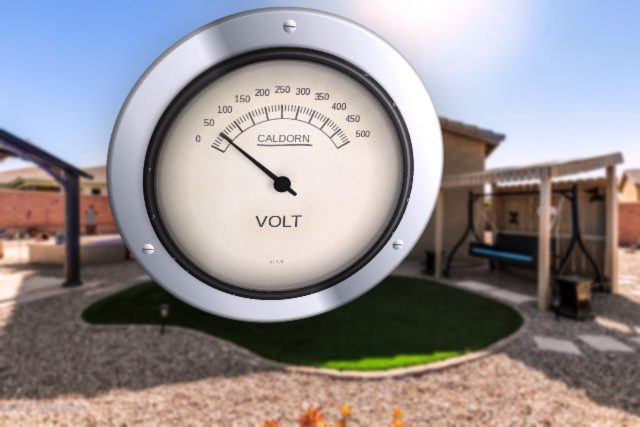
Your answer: 50V
